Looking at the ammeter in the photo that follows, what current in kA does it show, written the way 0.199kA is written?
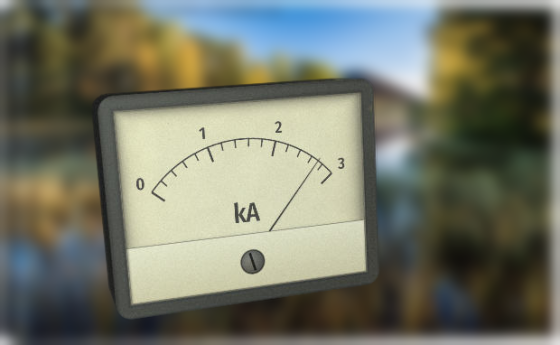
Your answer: 2.7kA
